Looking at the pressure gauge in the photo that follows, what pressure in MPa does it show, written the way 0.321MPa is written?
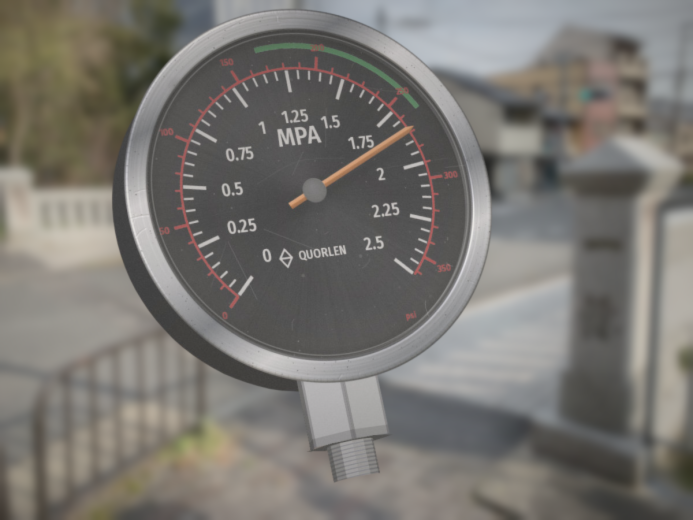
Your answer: 1.85MPa
